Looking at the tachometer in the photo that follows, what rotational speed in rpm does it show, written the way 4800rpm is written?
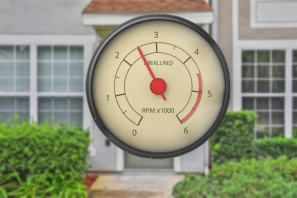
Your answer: 2500rpm
